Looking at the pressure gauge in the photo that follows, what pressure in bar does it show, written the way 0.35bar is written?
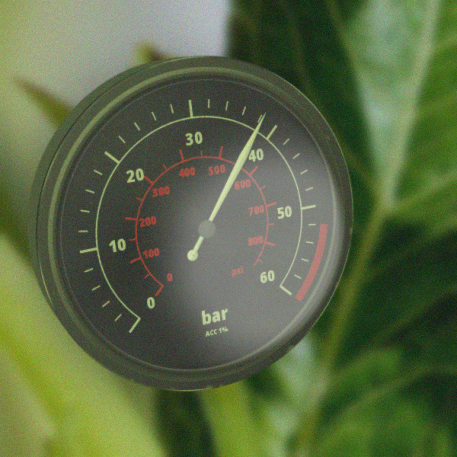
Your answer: 38bar
